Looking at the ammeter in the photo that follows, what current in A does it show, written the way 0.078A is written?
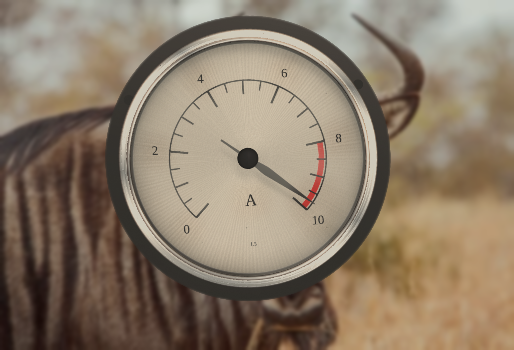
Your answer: 9.75A
